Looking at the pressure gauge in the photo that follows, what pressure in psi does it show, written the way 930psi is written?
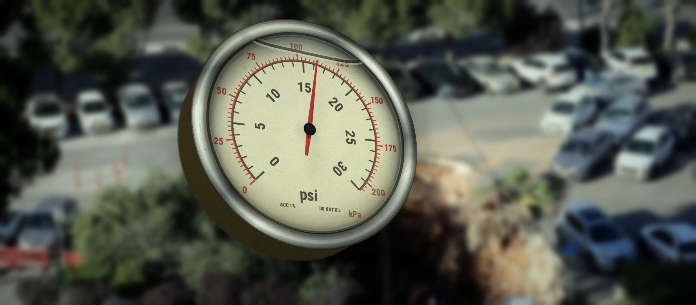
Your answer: 16psi
